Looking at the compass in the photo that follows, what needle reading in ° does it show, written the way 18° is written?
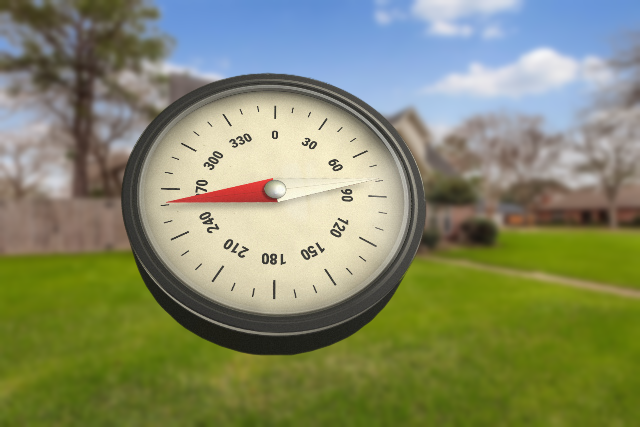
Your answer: 260°
